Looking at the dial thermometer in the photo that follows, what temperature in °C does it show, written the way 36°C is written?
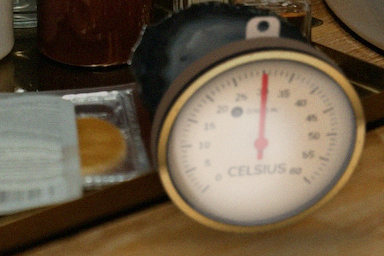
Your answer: 30°C
